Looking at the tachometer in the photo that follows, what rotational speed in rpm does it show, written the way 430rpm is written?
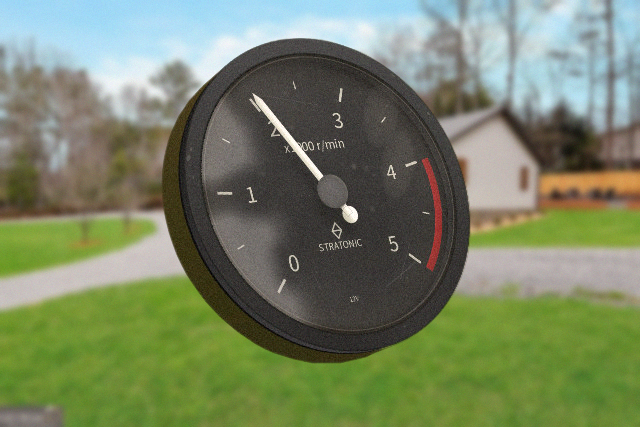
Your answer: 2000rpm
